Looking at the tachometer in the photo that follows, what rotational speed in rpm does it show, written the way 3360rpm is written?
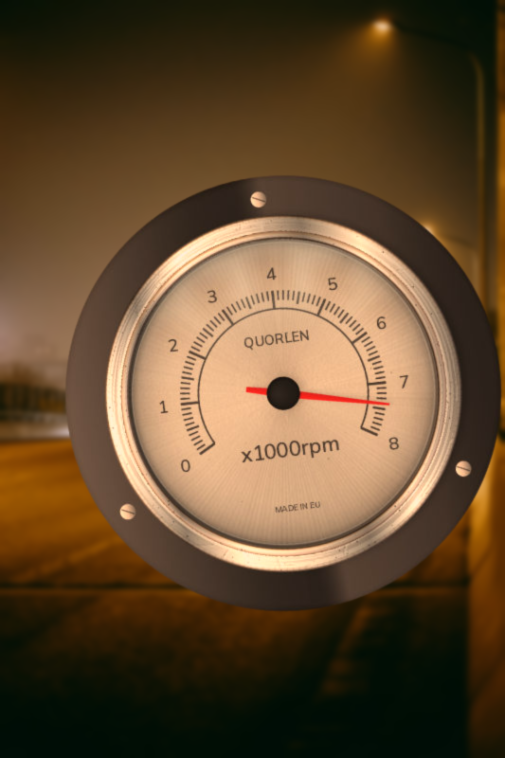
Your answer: 7400rpm
